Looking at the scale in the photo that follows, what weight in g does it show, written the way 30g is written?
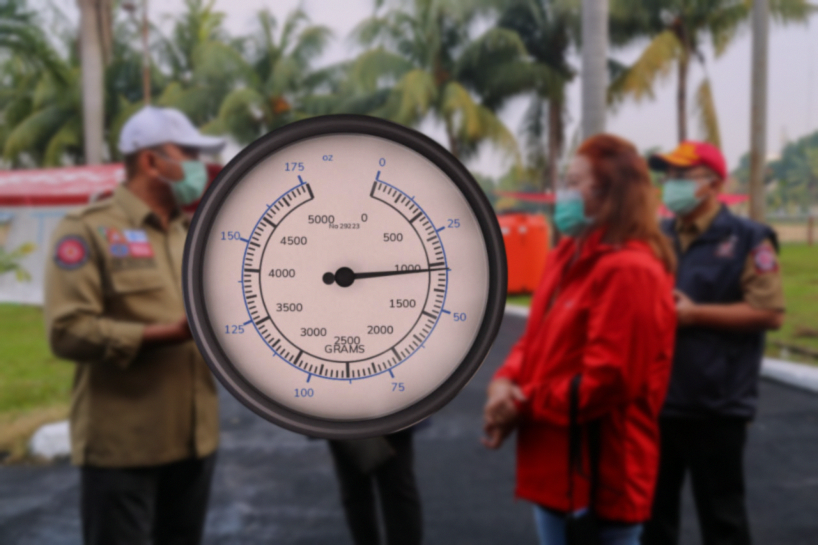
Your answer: 1050g
